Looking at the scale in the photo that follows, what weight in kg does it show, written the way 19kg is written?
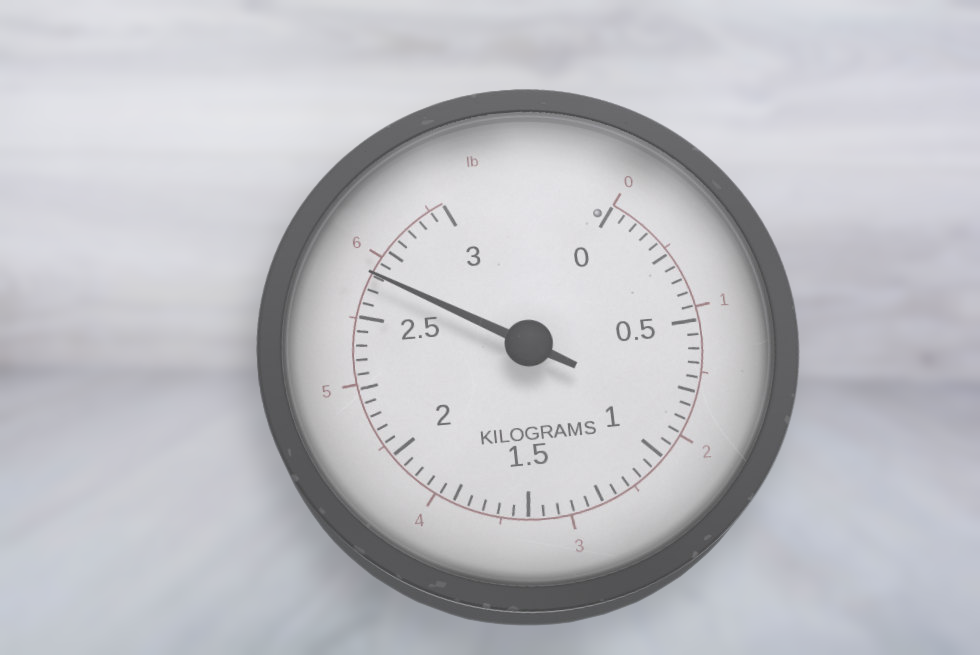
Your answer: 2.65kg
